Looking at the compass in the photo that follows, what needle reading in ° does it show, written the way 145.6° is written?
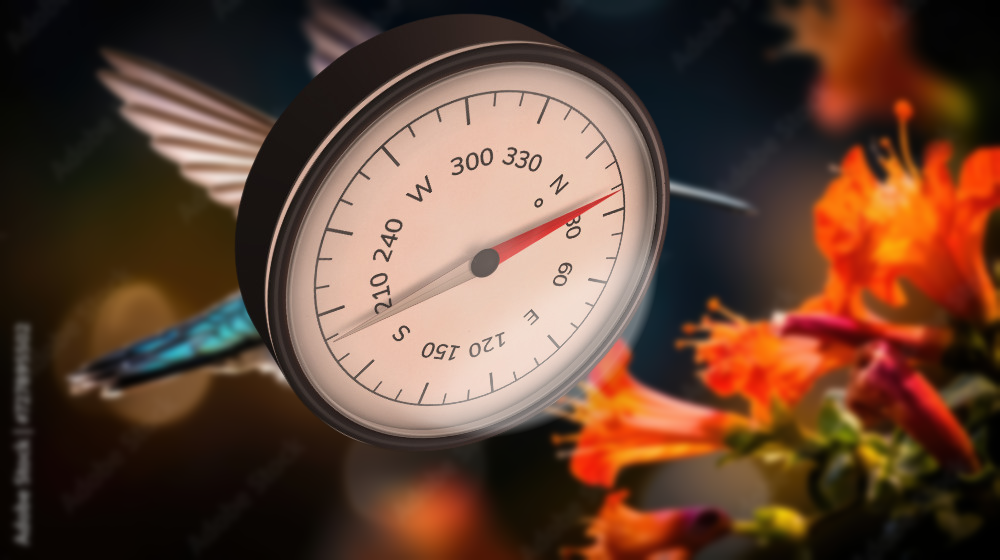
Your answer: 20°
